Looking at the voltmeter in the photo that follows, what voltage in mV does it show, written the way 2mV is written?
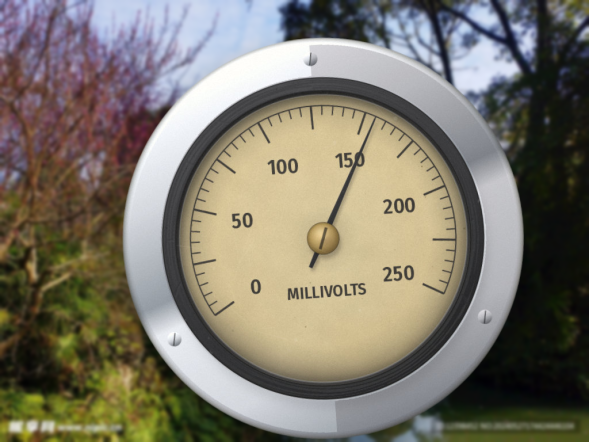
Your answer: 155mV
